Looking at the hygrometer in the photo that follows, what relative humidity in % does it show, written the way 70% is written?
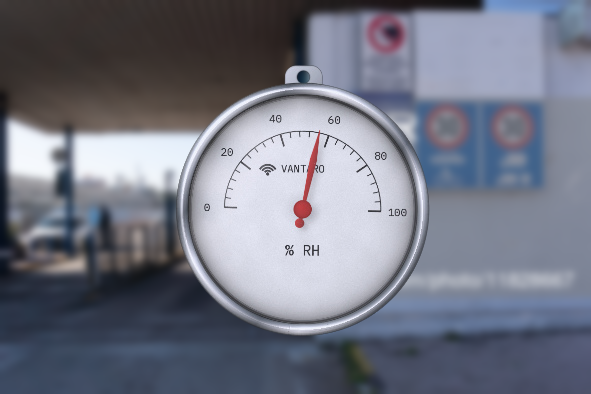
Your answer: 56%
